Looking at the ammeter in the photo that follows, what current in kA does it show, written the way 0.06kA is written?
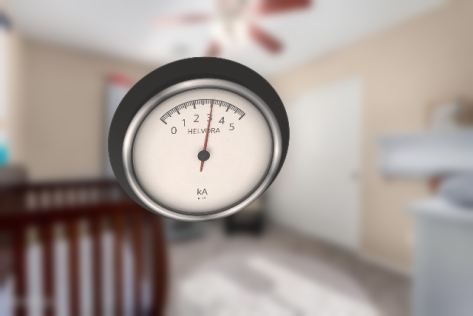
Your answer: 3kA
